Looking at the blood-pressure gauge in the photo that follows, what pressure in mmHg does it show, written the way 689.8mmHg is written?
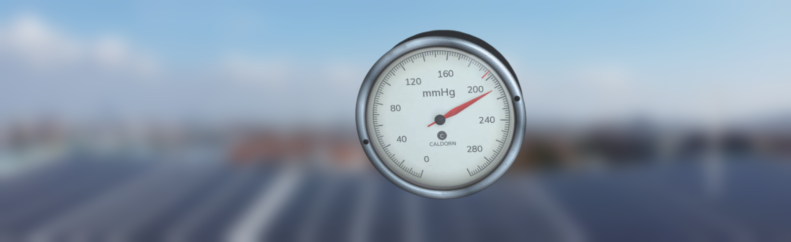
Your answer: 210mmHg
